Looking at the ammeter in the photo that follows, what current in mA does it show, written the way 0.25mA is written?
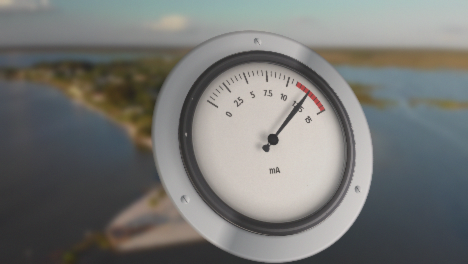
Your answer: 12.5mA
